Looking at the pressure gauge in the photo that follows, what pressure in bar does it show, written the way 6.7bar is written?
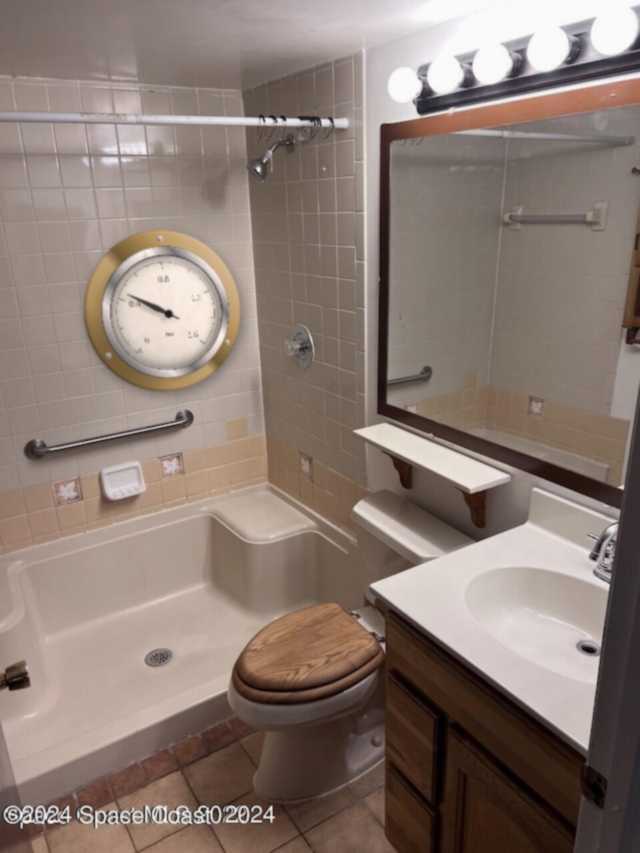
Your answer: 0.45bar
